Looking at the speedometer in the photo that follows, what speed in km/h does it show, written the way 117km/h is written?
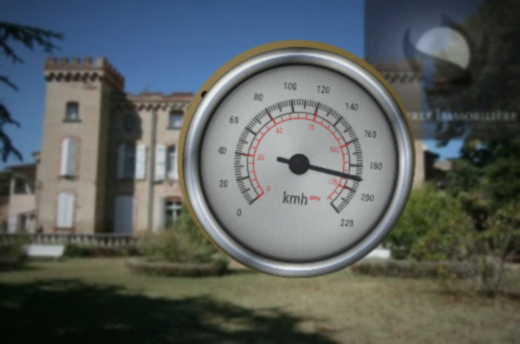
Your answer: 190km/h
